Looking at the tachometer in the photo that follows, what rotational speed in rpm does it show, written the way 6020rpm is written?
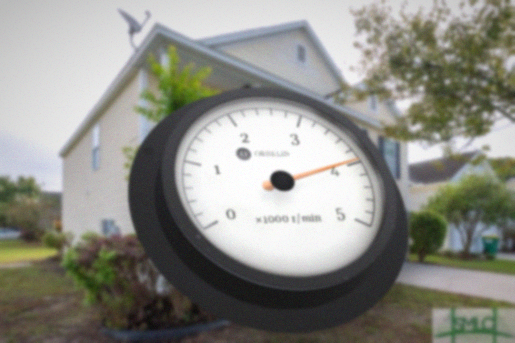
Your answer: 4000rpm
